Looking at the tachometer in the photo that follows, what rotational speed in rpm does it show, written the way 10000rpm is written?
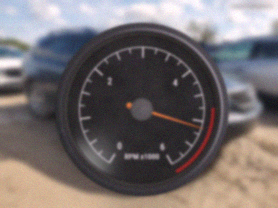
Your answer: 5125rpm
